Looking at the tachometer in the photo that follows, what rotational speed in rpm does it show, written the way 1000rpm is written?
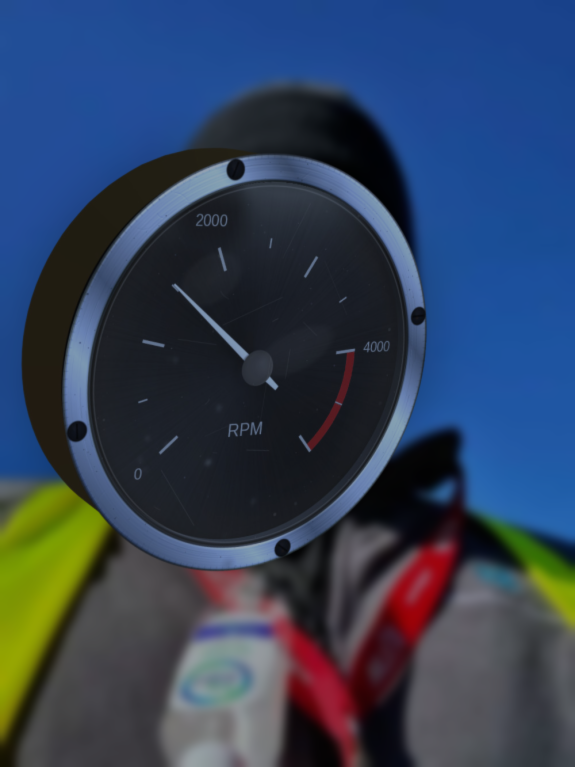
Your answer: 1500rpm
